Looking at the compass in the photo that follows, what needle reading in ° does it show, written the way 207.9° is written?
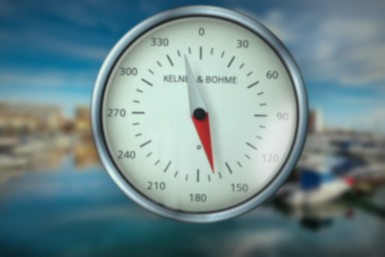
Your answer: 165°
